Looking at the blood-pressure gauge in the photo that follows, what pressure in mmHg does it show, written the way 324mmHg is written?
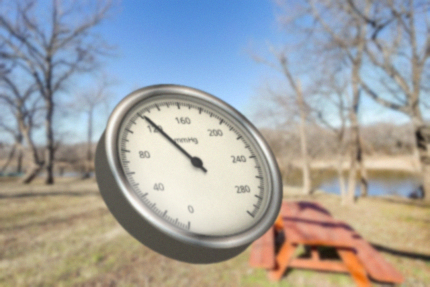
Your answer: 120mmHg
